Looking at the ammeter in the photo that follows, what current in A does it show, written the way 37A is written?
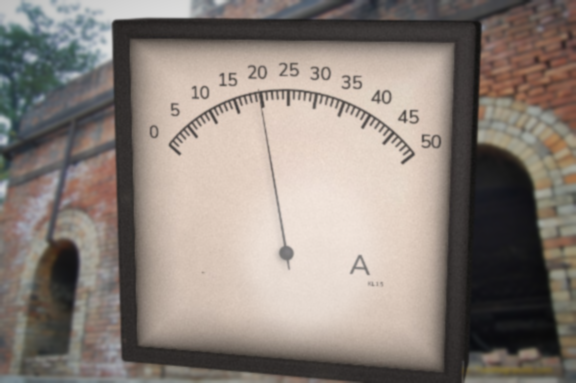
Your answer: 20A
